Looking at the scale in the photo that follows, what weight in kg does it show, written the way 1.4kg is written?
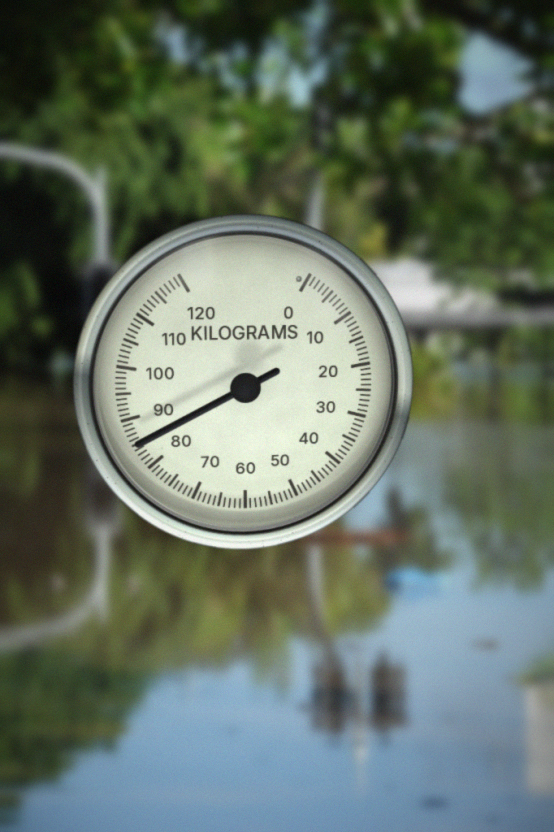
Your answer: 85kg
